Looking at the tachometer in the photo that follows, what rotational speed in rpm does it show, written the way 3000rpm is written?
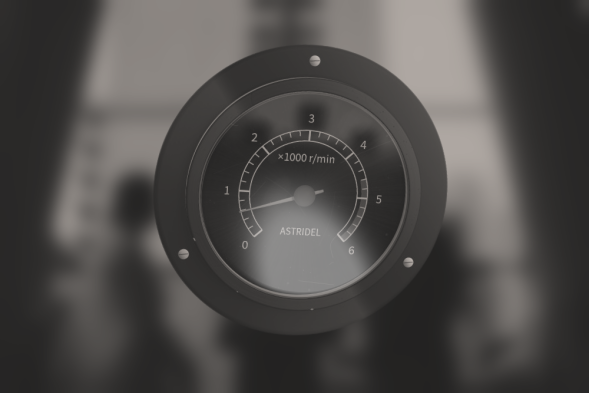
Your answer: 600rpm
